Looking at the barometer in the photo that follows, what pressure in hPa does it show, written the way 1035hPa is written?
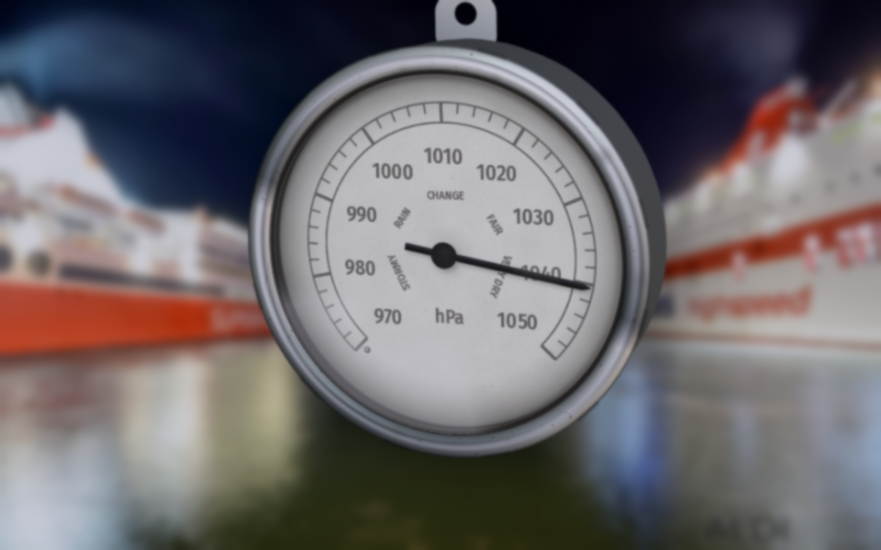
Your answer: 1040hPa
